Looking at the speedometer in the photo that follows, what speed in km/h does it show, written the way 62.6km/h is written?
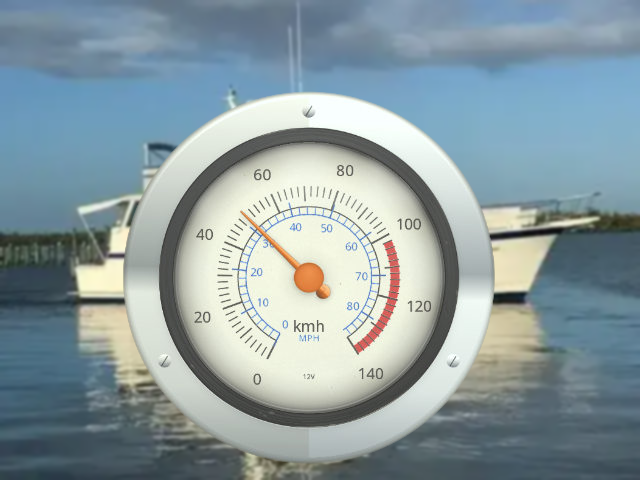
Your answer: 50km/h
